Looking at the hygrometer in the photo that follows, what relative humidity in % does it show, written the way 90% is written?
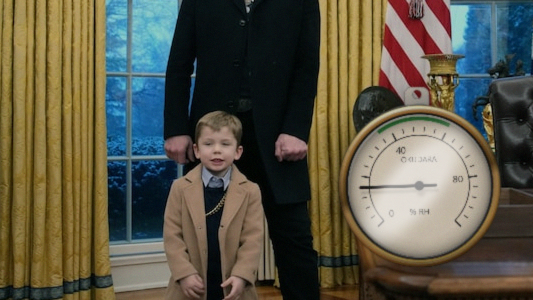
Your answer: 16%
